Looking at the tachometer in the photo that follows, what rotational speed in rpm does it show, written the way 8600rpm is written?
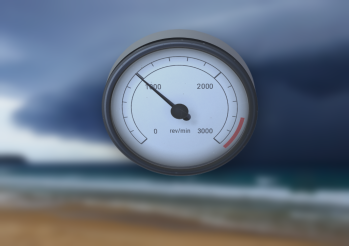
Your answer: 1000rpm
